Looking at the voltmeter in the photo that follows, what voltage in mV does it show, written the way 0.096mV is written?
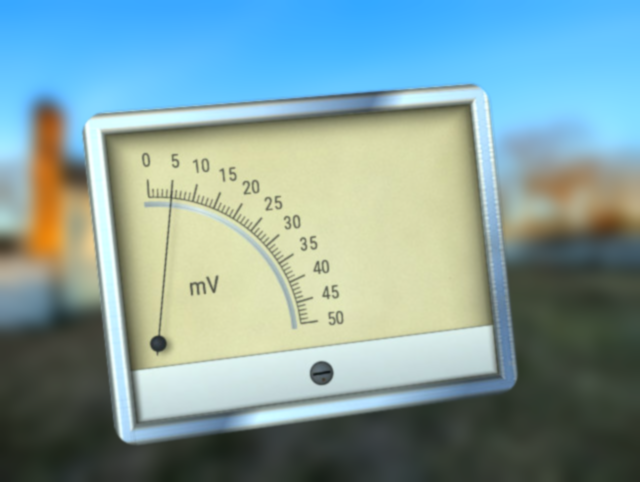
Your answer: 5mV
